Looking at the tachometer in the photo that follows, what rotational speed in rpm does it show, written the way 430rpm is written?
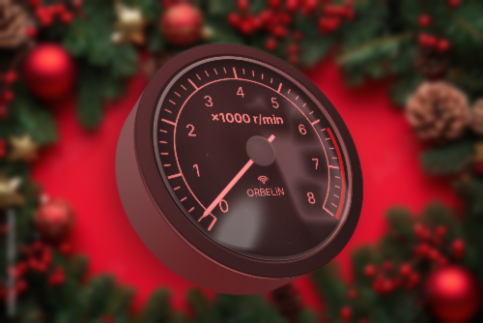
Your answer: 200rpm
